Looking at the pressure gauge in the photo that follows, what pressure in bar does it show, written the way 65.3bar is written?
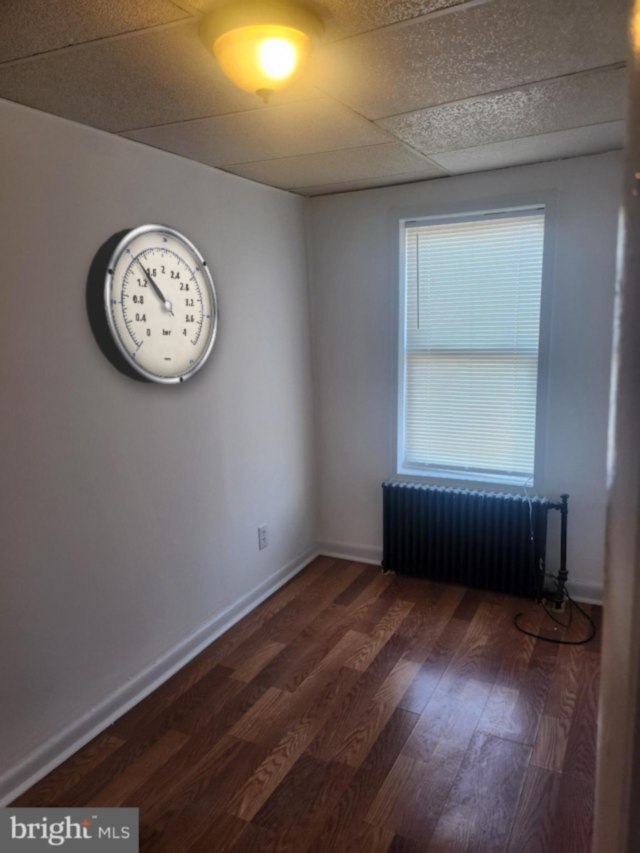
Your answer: 1.4bar
